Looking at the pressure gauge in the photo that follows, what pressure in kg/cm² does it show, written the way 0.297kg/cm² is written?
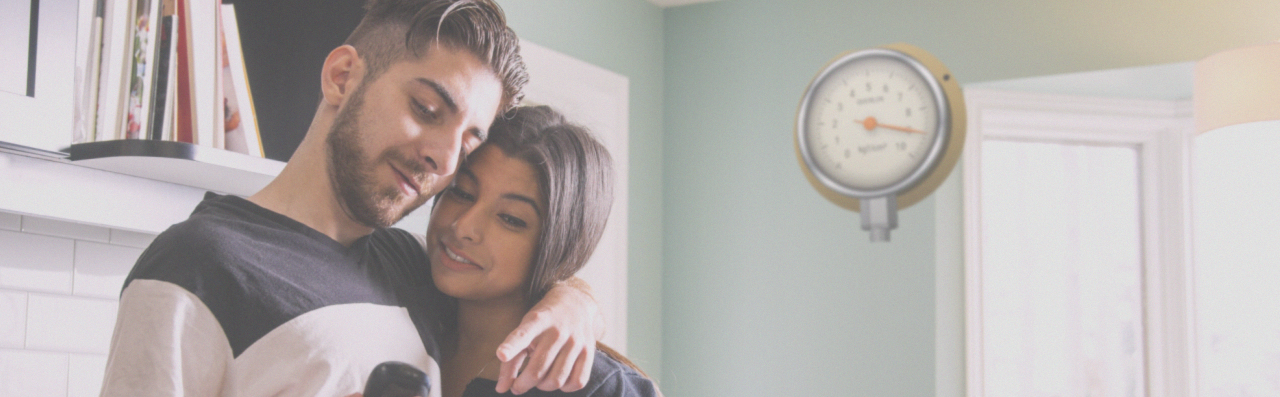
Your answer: 9kg/cm²
